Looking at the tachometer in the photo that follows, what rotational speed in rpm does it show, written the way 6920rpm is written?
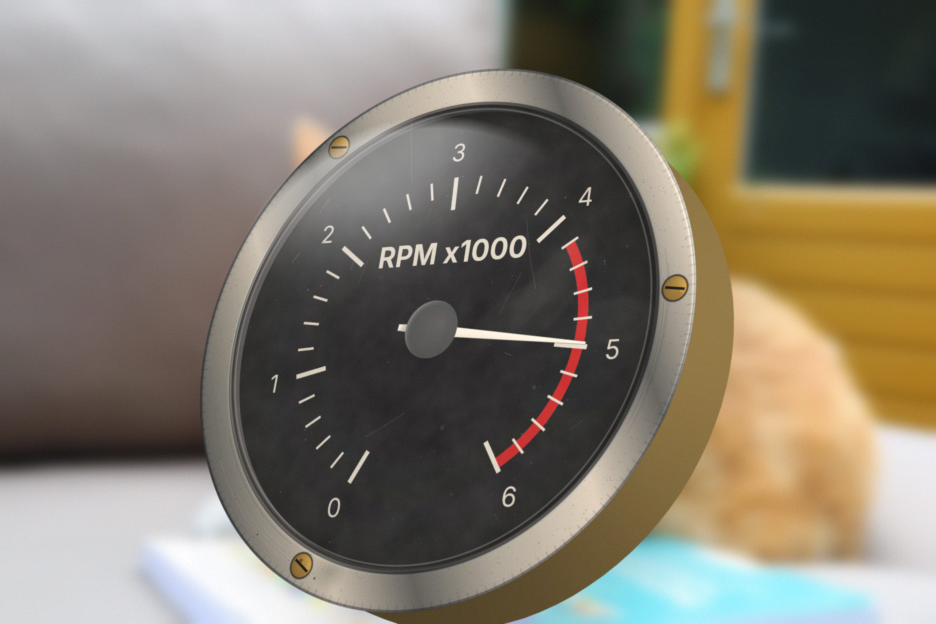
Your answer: 5000rpm
